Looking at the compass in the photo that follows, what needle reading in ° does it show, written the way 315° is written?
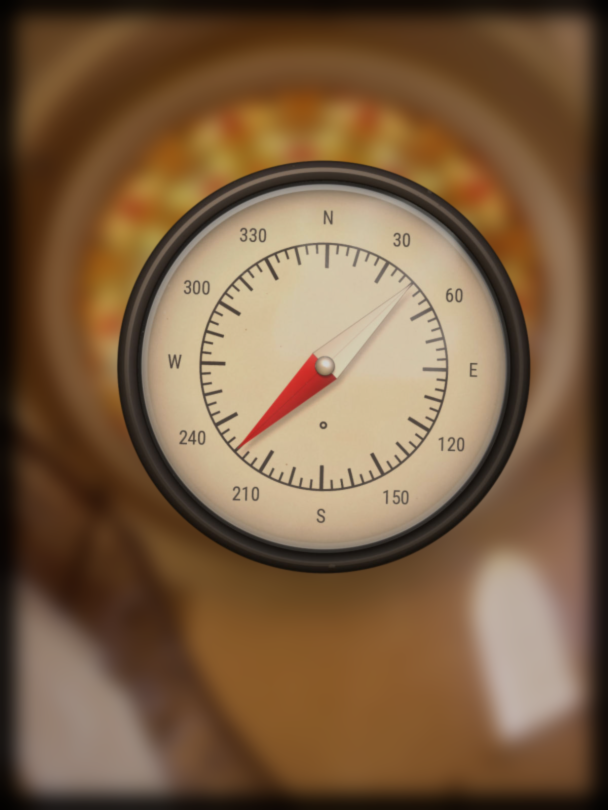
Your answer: 225°
